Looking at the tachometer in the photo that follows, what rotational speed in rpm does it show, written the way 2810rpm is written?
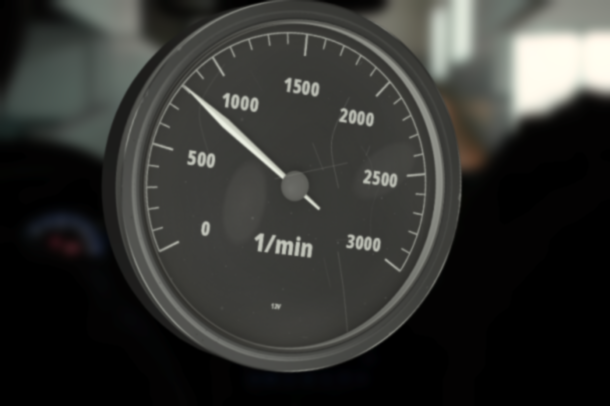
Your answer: 800rpm
